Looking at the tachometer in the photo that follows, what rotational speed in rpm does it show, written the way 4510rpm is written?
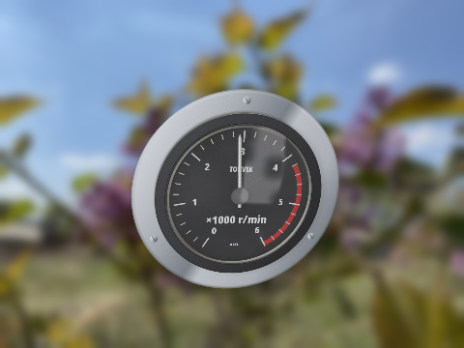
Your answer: 2900rpm
